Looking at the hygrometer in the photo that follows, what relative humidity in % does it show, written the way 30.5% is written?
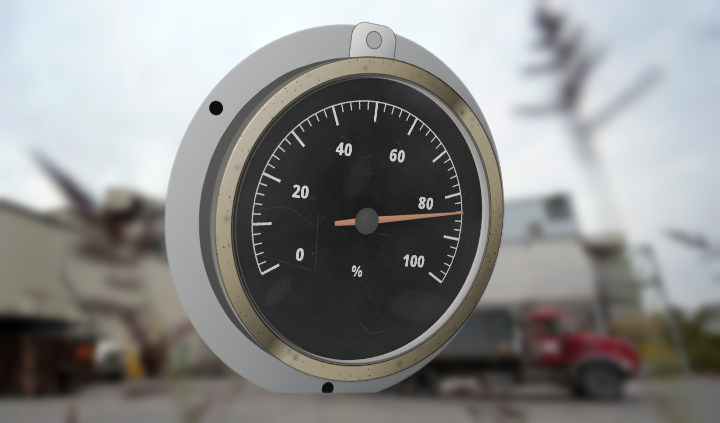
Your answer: 84%
